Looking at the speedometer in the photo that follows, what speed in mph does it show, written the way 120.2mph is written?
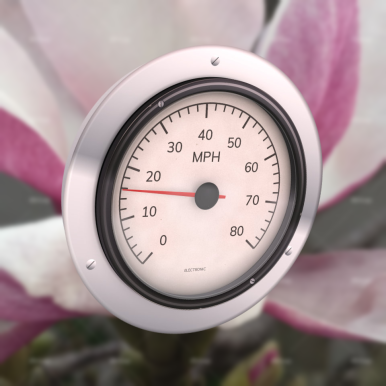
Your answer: 16mph
